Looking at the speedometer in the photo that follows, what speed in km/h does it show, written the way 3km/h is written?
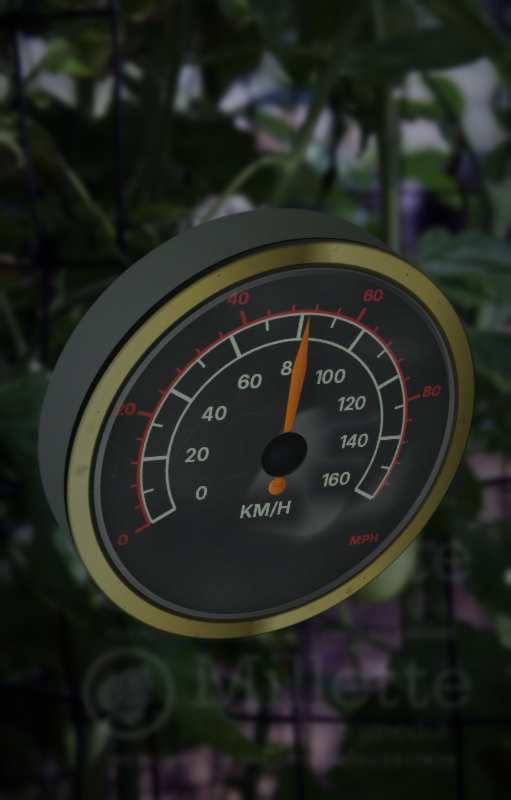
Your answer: 80km/h
